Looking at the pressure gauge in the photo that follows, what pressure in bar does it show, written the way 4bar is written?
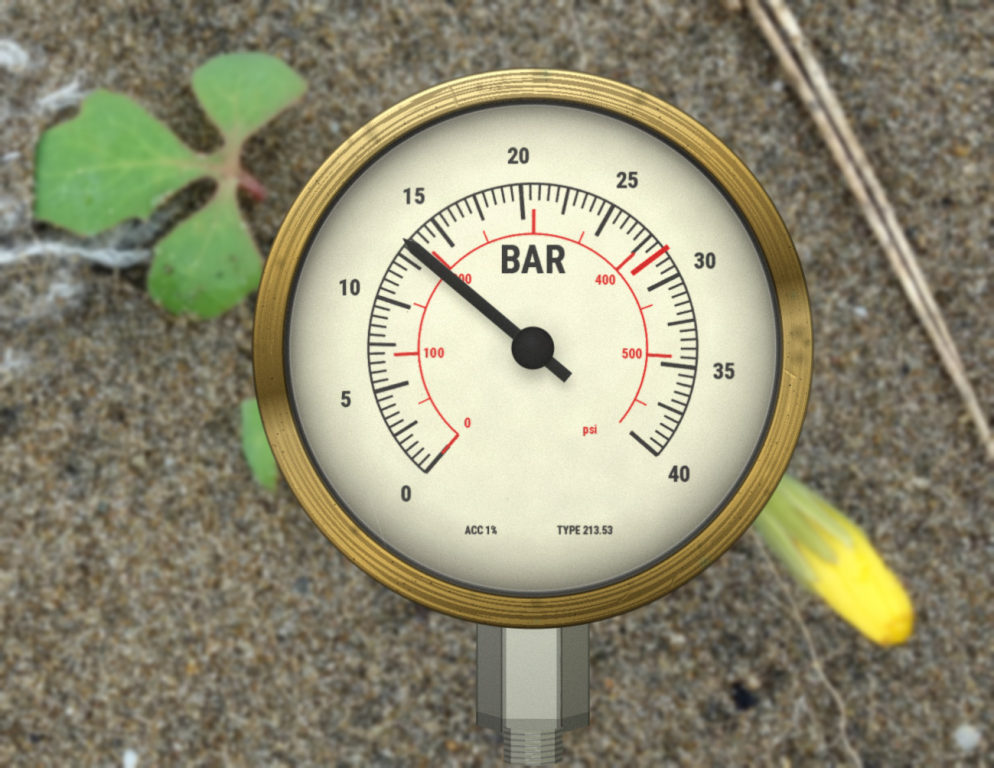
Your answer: 13.25bar
